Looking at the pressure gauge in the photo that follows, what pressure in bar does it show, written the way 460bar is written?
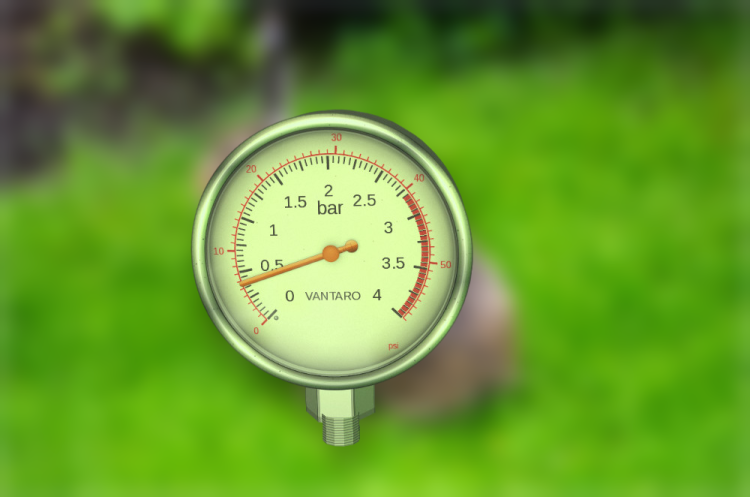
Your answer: 0.4bar
